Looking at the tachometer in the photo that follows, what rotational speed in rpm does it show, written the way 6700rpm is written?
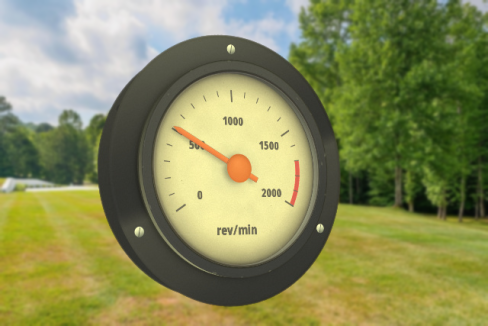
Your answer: 500rpm
